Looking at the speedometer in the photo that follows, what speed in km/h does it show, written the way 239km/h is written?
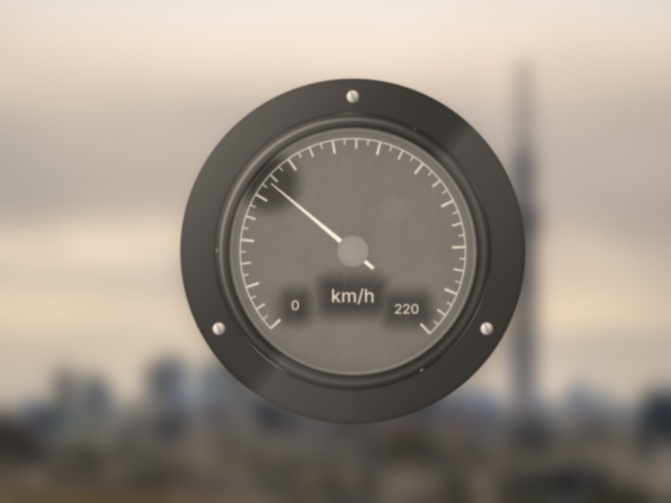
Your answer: 67.5km/h
